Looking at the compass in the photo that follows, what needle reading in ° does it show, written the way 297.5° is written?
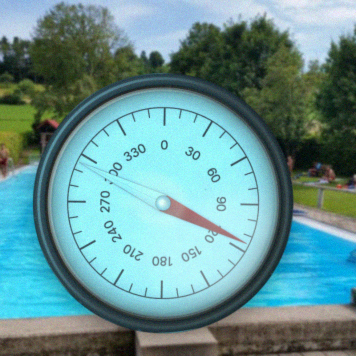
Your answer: 115°
